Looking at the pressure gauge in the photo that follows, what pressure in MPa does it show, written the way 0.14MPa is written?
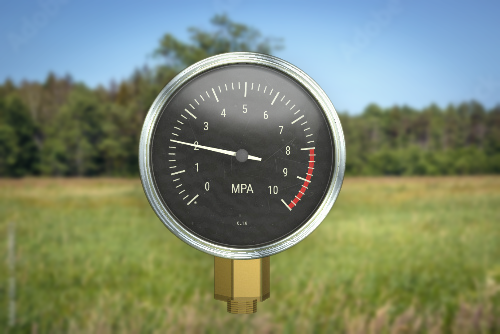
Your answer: 2MPa
